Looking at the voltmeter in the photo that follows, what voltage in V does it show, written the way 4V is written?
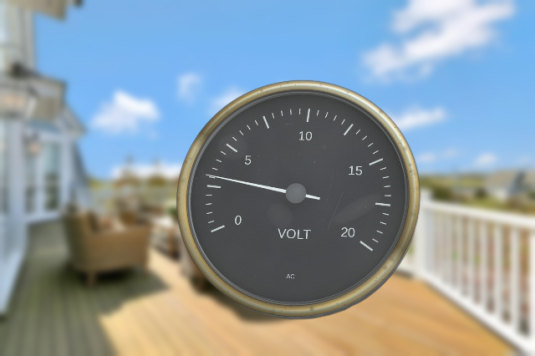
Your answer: 3V
